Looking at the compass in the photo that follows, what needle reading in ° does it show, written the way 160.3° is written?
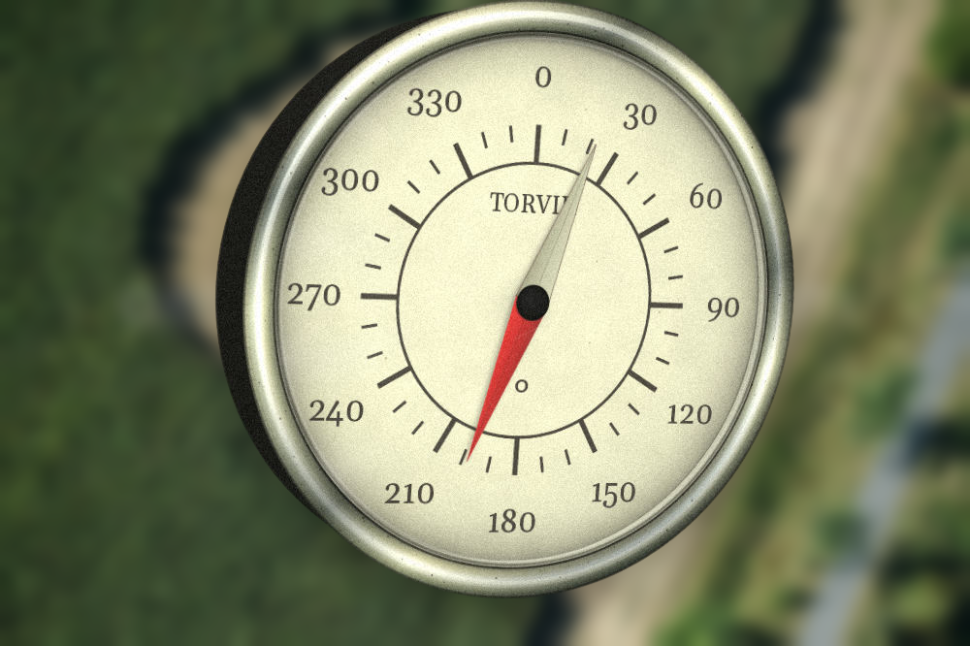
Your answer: 200°
